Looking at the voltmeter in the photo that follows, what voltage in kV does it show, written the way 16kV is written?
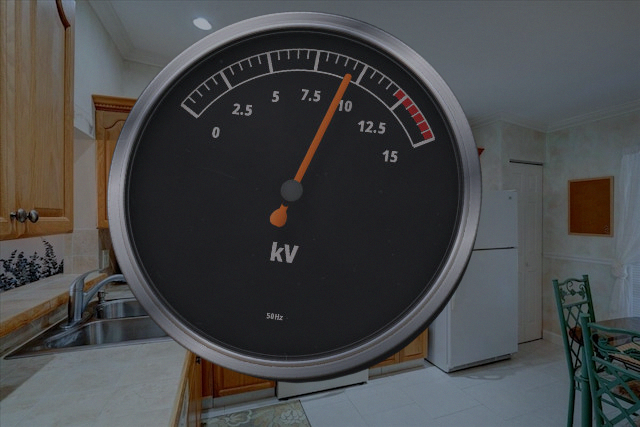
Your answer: 9.5kV
